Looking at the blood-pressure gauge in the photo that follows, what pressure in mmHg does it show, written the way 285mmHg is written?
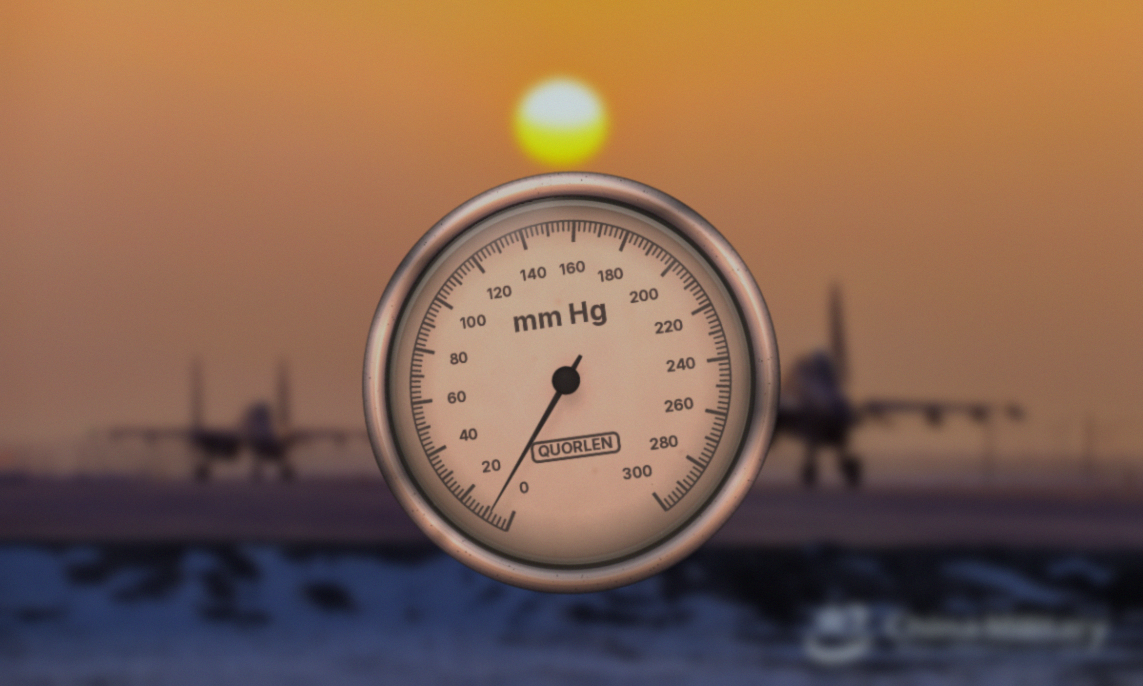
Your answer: 8mmHg
